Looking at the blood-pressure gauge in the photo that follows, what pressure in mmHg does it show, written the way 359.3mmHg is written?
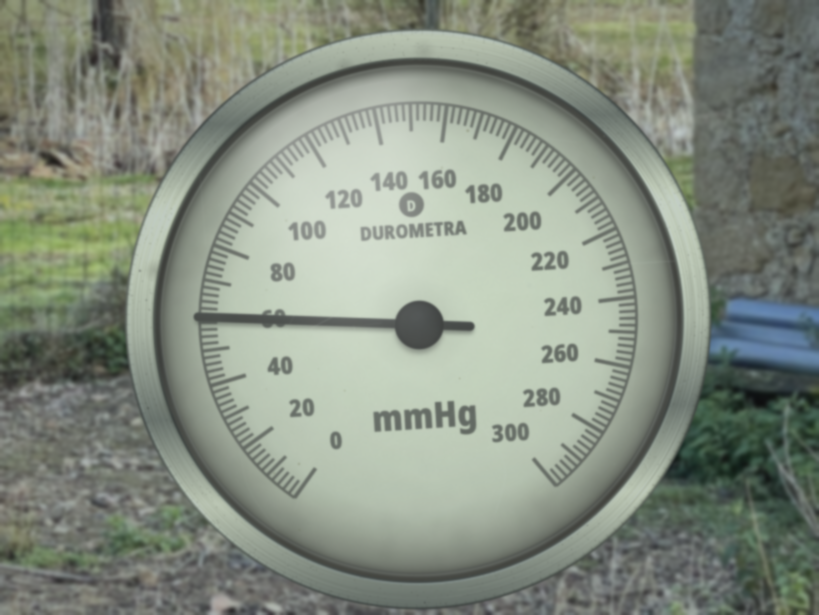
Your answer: 60mmHg
